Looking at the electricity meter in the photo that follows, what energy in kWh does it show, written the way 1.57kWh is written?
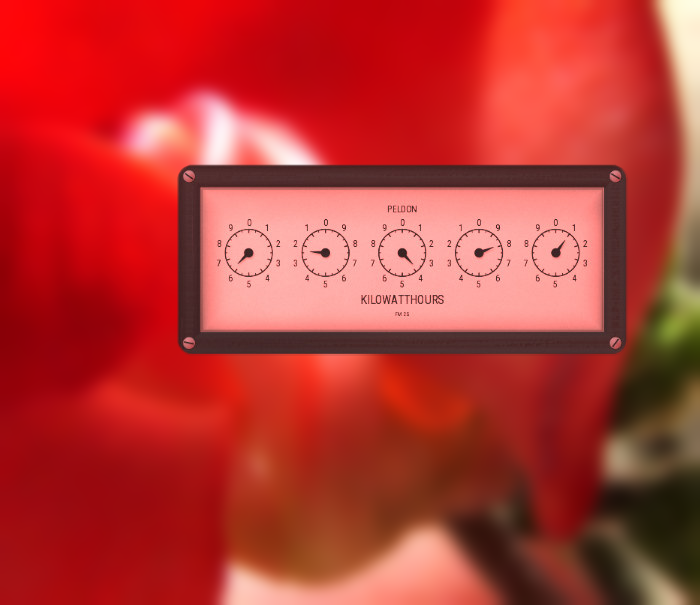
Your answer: 62381kWh
